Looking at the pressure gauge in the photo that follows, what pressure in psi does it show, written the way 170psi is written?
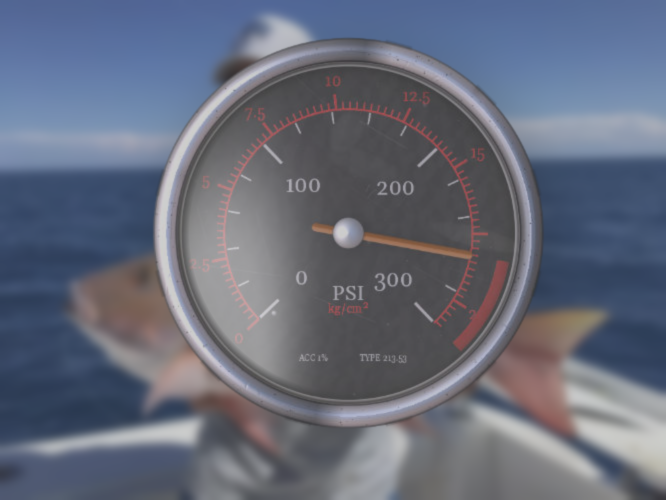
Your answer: 260psi
